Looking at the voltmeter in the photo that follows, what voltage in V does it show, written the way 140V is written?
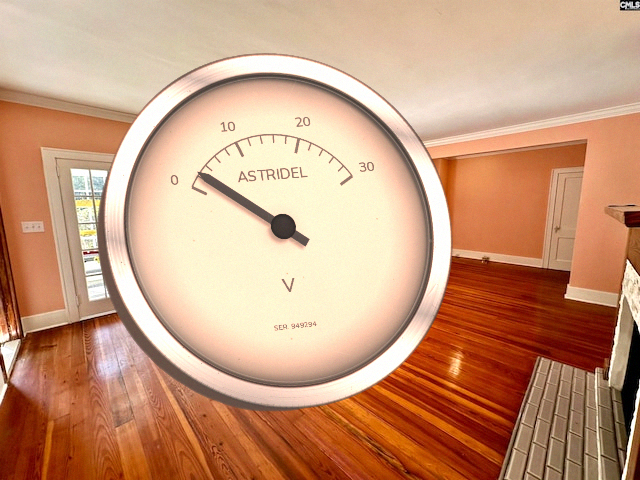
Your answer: 2V
